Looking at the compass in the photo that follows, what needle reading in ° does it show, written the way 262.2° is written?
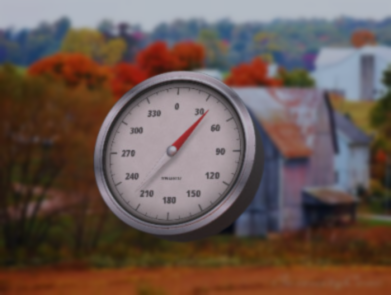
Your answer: 40°
